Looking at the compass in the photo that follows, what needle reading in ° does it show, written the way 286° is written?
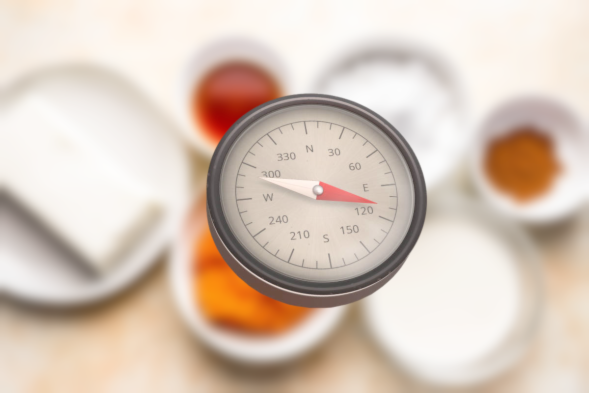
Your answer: 110°
